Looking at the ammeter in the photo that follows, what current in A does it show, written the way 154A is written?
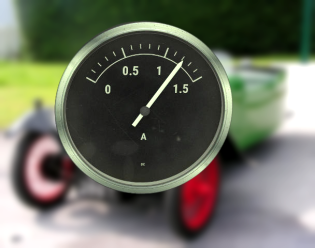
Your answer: 1.2A
